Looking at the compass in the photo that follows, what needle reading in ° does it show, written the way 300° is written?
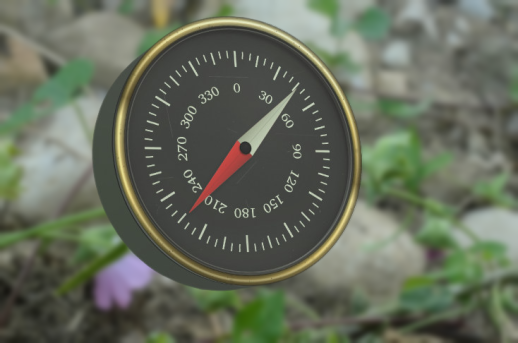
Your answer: 225°
